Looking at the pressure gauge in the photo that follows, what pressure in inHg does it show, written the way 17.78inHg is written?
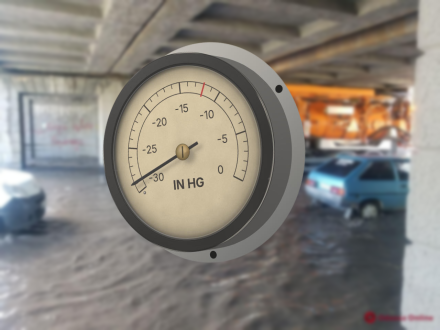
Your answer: -29inHg
